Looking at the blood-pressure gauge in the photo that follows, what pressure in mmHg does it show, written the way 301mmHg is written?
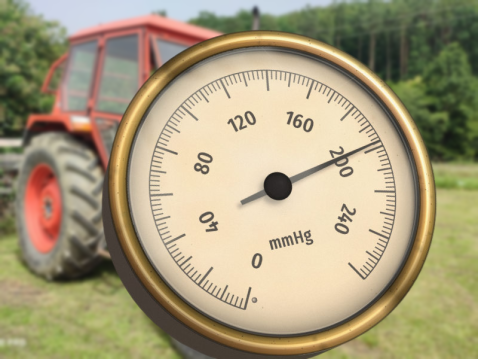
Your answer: 198mmHg
